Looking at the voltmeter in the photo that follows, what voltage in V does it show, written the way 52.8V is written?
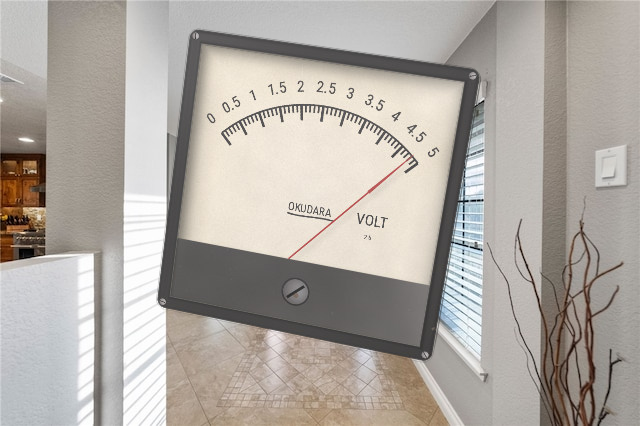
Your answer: 4.8V
